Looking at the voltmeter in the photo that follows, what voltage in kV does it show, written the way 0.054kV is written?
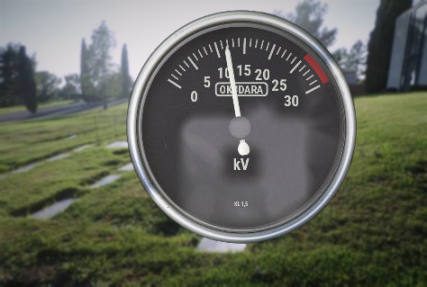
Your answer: 12kV
